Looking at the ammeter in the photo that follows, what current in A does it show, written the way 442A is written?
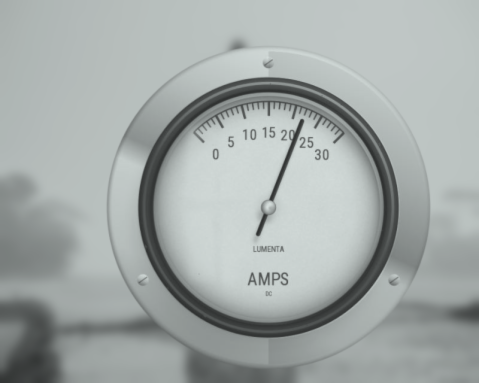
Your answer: 22A
